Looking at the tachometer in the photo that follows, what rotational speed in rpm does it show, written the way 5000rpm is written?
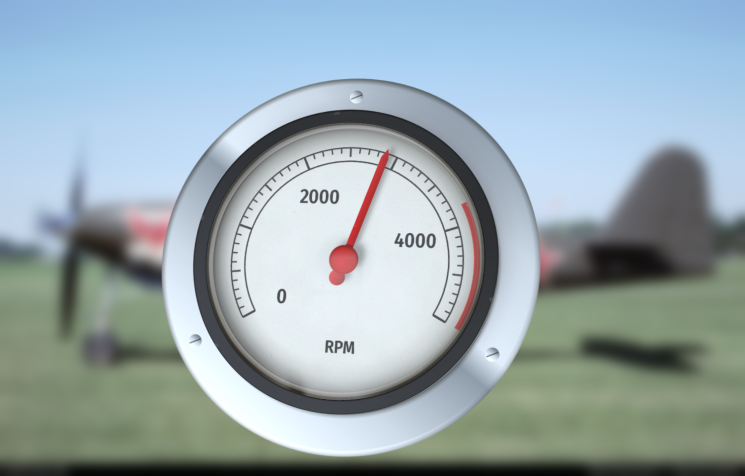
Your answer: 2900rpm
